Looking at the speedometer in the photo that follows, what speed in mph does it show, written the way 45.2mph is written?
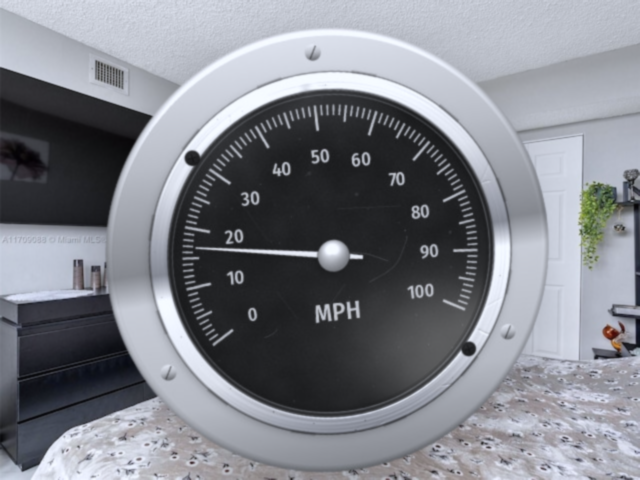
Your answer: 17mph
